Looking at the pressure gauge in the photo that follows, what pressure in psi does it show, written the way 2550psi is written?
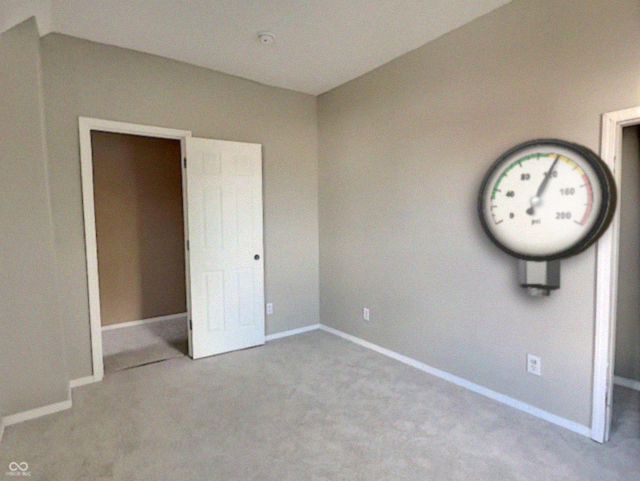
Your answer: 120psi
